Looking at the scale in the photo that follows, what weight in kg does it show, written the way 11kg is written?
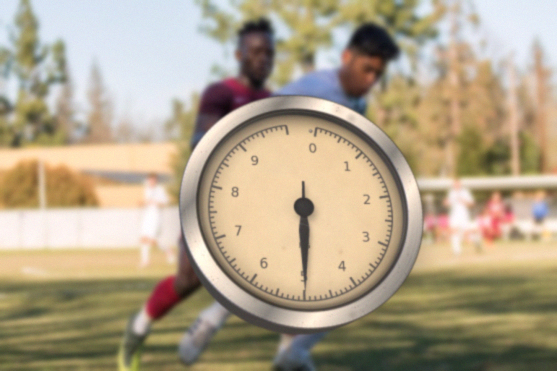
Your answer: 5kg
